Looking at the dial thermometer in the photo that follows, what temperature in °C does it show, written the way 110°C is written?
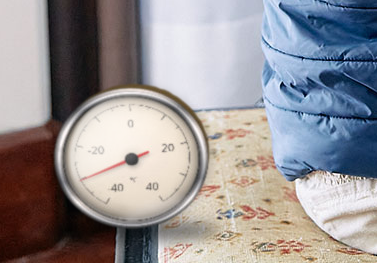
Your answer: -30°C
